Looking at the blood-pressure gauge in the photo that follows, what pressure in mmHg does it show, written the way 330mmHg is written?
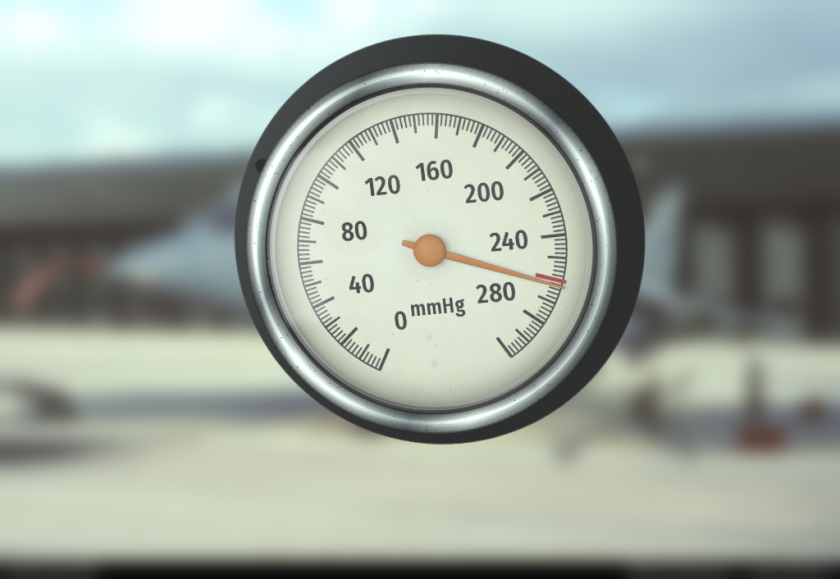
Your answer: 262mmHg
